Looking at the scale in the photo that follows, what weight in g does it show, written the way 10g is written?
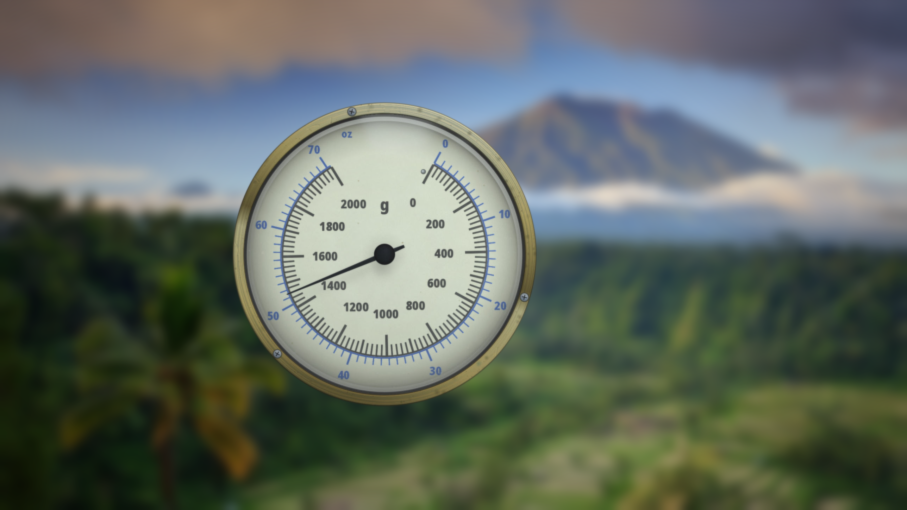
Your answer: 1460g
